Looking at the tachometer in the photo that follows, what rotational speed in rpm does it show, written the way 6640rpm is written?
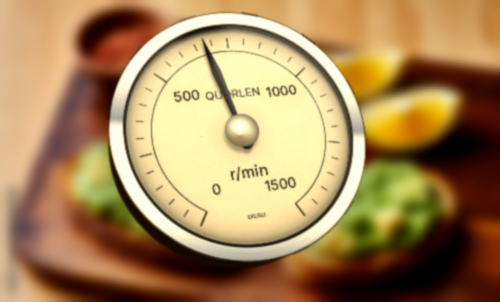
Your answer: 675rpm
